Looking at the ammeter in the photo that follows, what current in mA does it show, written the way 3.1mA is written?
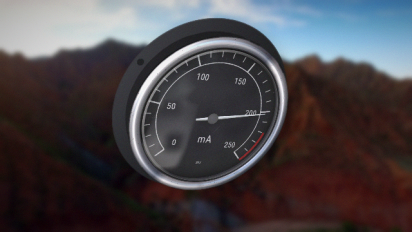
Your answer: 200mA
